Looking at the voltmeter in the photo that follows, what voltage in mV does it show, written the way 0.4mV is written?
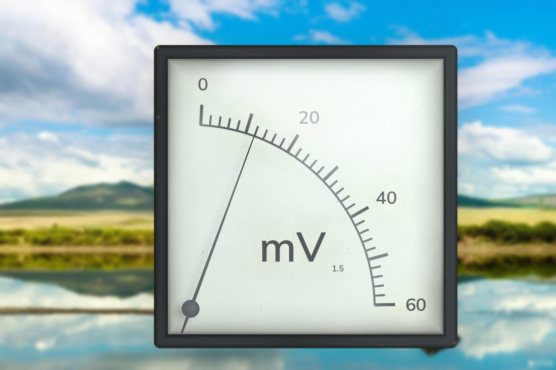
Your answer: 12mV
